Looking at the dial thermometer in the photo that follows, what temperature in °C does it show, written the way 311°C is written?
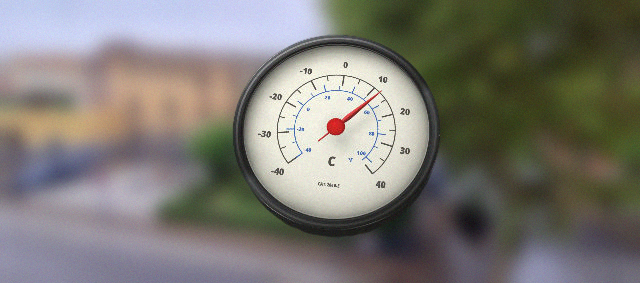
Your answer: 12.5°C
